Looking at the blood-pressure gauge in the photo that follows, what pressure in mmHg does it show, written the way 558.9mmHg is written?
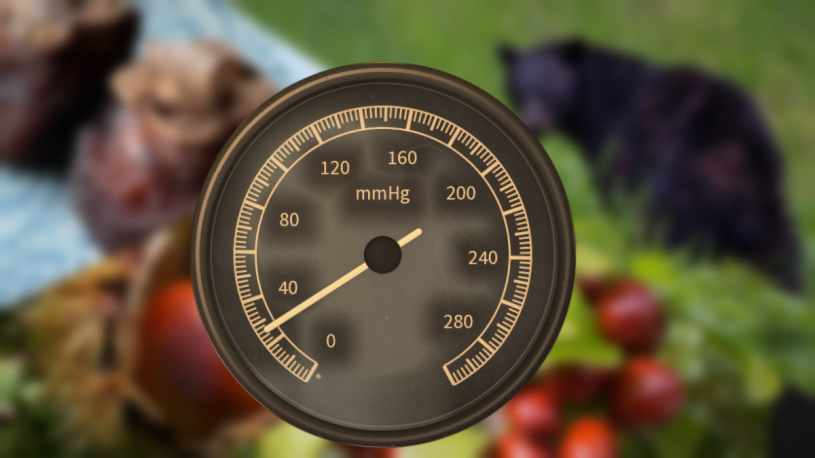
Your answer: 26mmHg
